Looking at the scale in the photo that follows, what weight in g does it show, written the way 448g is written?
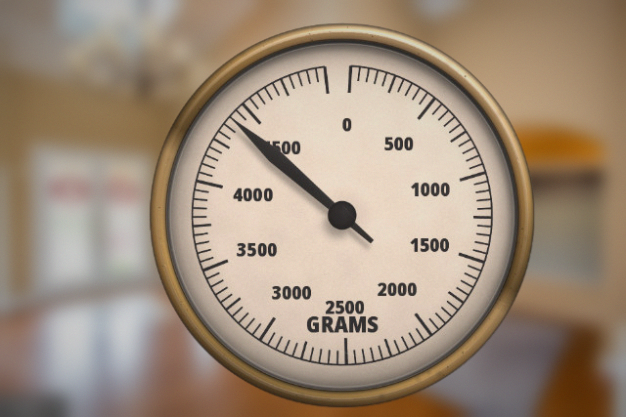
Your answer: 4400g
